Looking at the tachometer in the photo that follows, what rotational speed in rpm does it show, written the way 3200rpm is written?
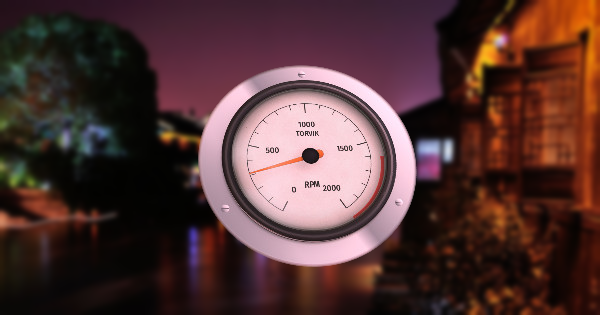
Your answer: 300rpm
